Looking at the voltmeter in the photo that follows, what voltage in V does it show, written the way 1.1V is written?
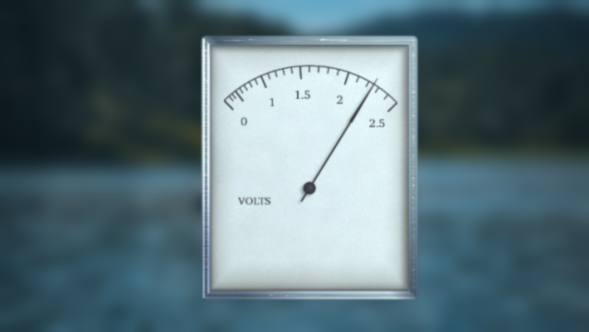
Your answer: 2.25V
